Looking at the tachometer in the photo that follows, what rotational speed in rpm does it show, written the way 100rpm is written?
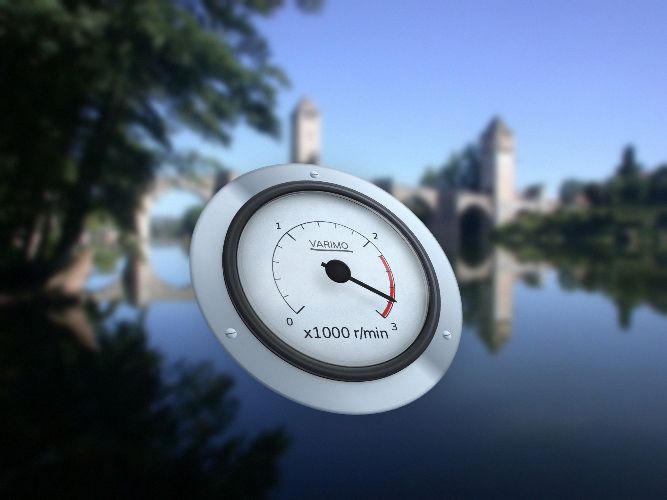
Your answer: 2800rpm
